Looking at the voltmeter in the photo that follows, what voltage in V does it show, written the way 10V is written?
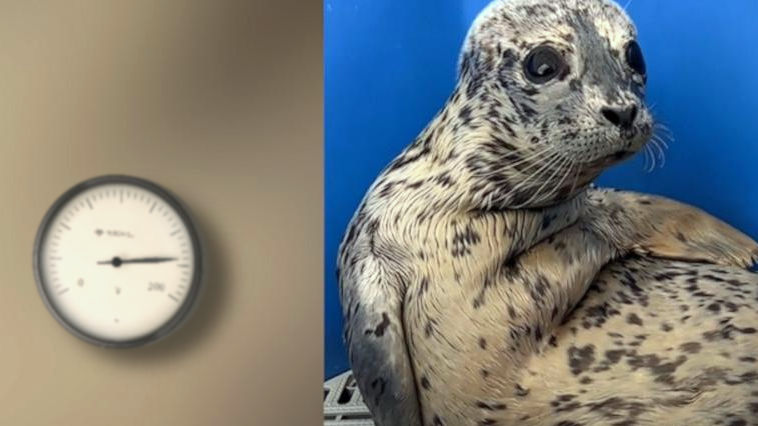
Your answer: 170V
